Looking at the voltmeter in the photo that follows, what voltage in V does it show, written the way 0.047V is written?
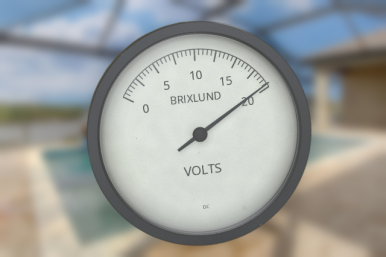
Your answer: 19.5V
